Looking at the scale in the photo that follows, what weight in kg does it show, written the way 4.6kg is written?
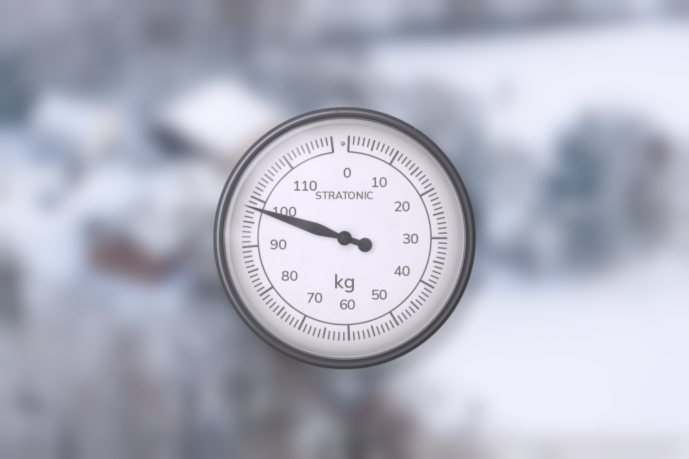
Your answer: 98kg
